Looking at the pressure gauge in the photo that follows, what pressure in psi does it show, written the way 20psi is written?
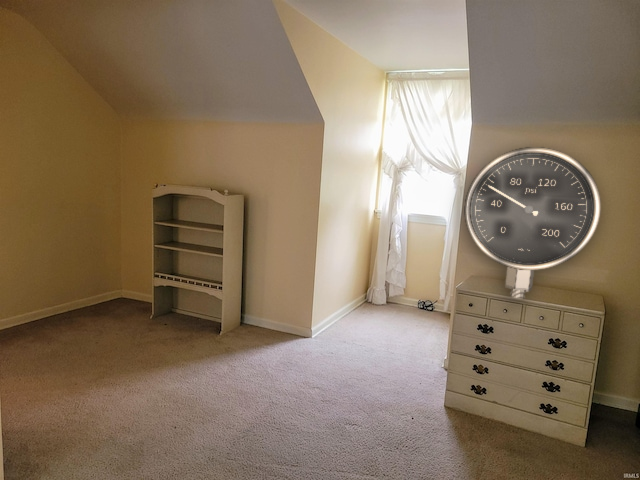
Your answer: 55psi
